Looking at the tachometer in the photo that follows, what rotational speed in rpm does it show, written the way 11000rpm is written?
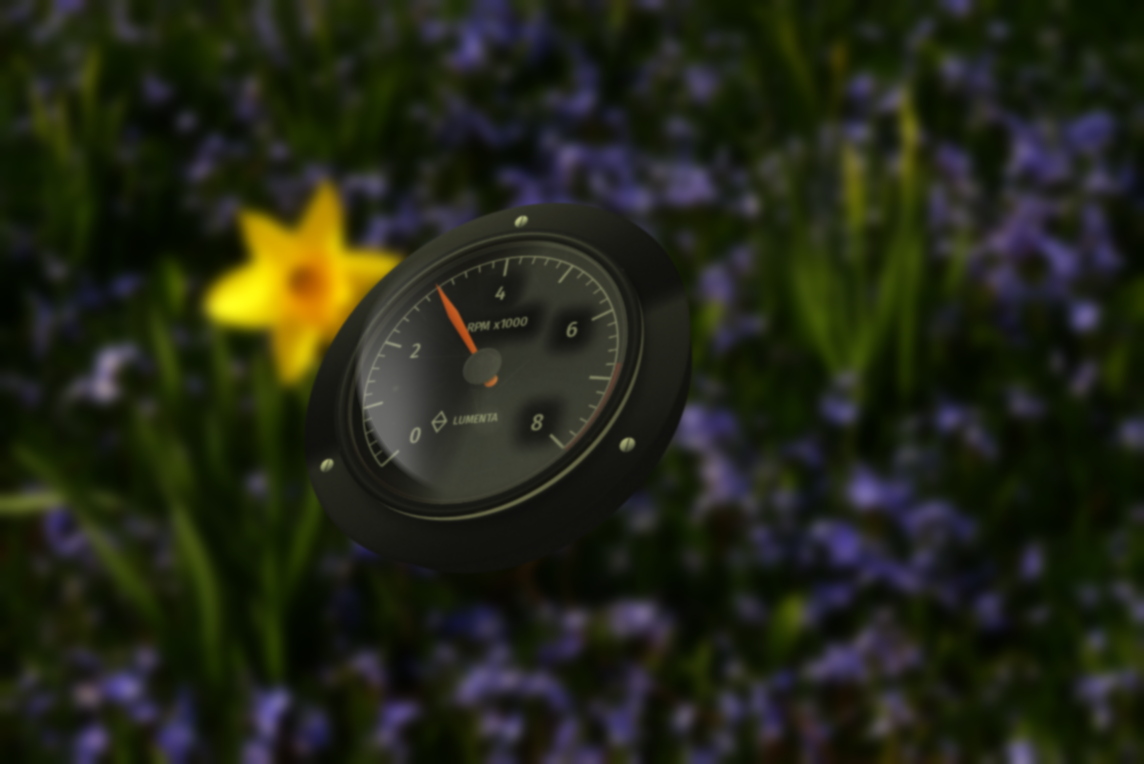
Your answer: 3000rpm
